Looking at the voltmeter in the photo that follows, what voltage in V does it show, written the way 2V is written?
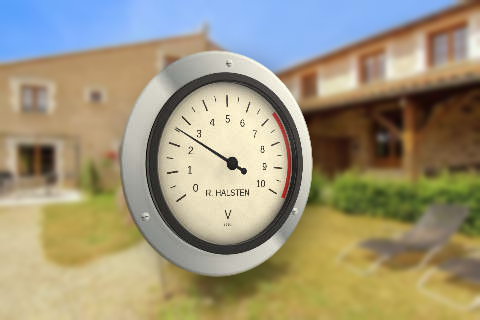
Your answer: 2.5V
